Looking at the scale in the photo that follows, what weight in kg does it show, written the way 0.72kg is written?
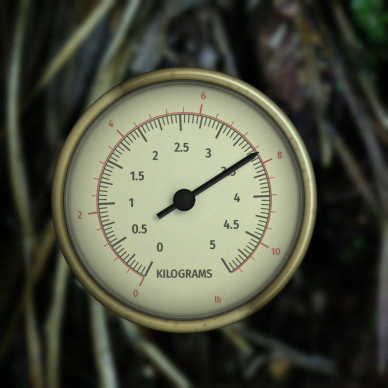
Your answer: 3.5kg
